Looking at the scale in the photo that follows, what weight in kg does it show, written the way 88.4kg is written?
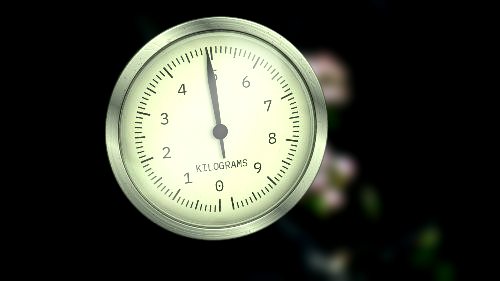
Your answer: 4.9kg
